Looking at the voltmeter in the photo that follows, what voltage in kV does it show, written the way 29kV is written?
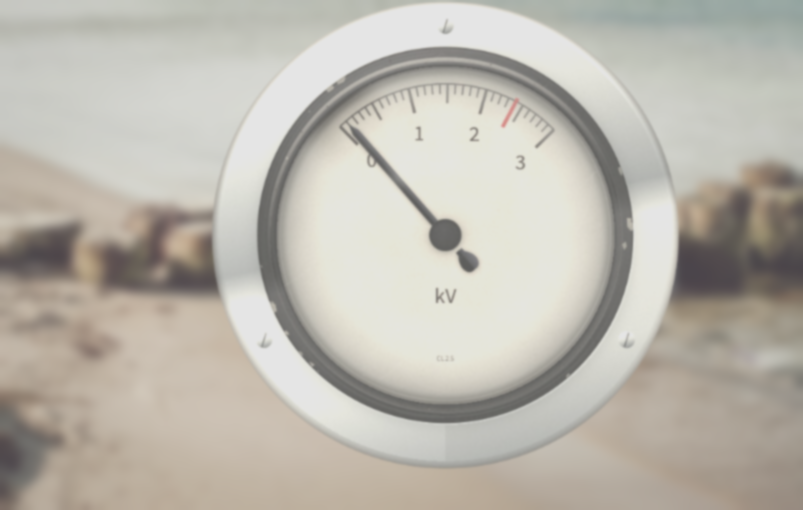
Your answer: 0.1kV
